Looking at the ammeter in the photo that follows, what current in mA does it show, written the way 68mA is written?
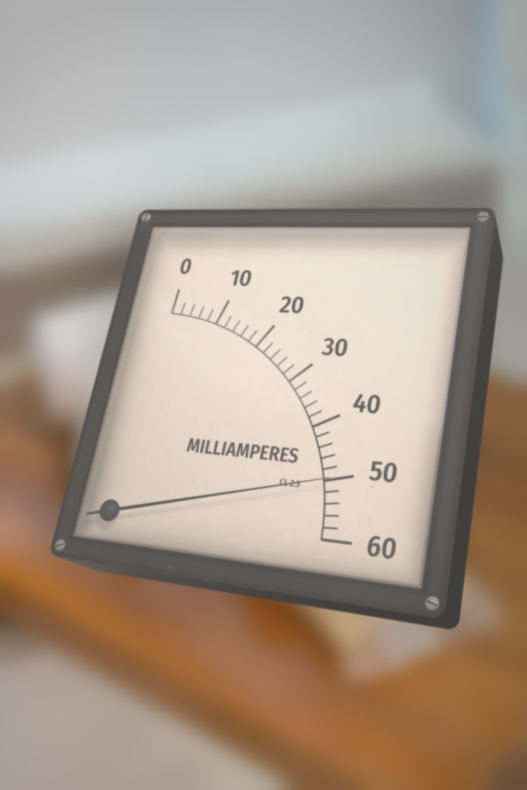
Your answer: 50mA
